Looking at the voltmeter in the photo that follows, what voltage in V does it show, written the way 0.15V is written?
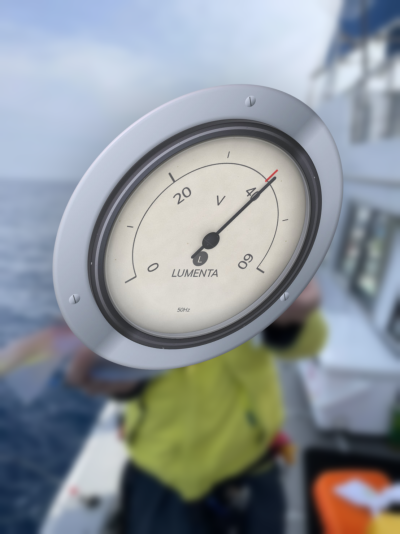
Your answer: 40V
